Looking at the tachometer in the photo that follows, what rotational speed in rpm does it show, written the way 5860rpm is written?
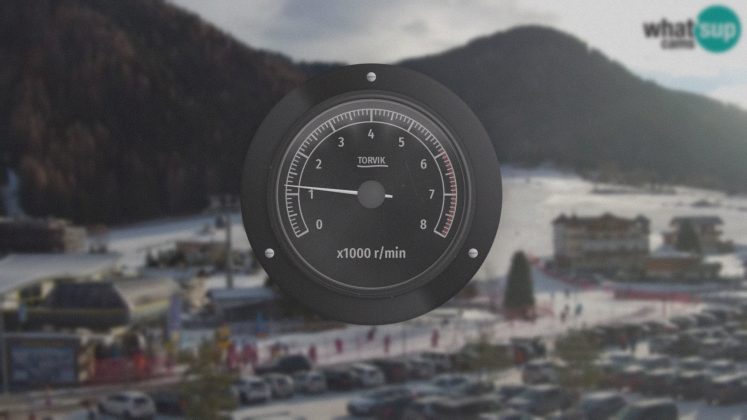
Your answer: 1200rpm
